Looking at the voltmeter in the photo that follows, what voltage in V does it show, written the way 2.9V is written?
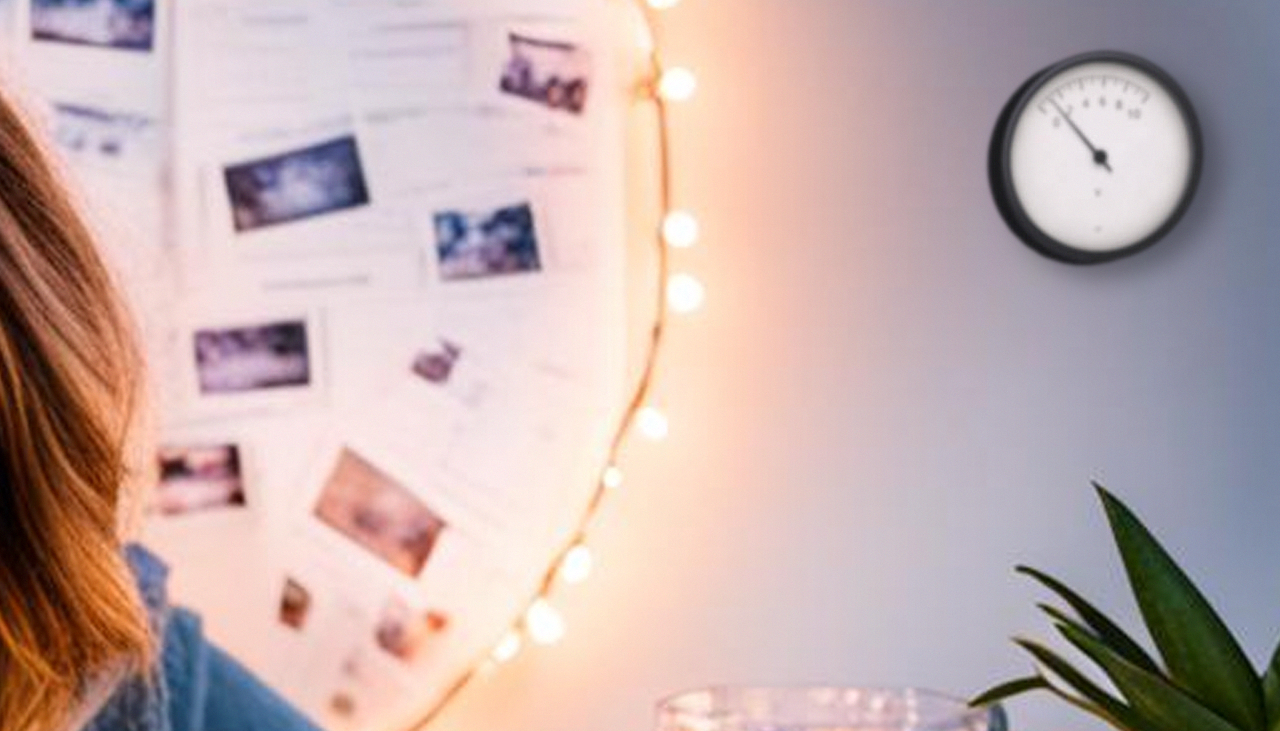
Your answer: 1V
